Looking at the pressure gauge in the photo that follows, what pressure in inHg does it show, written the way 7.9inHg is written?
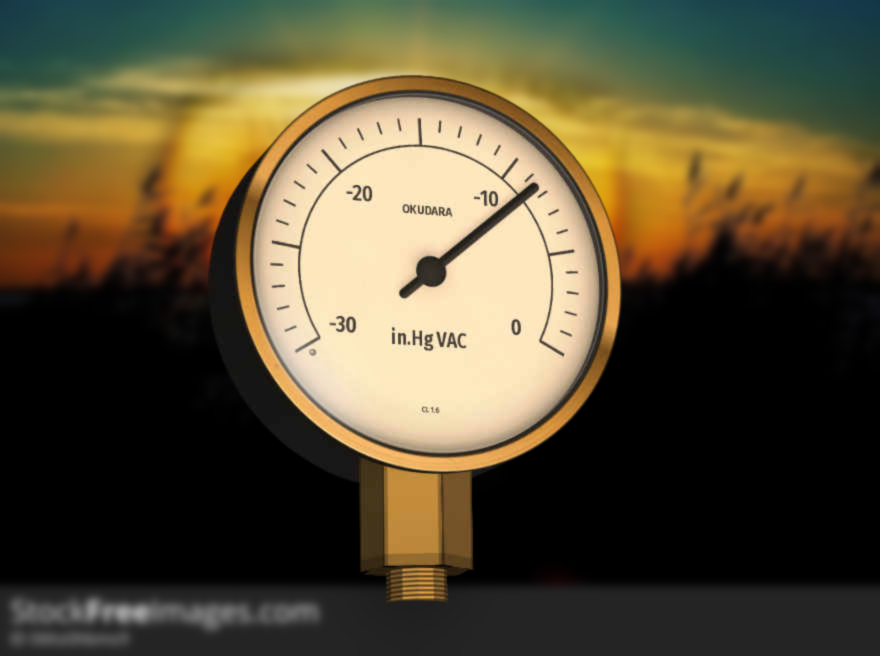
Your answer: -8.5inHg
